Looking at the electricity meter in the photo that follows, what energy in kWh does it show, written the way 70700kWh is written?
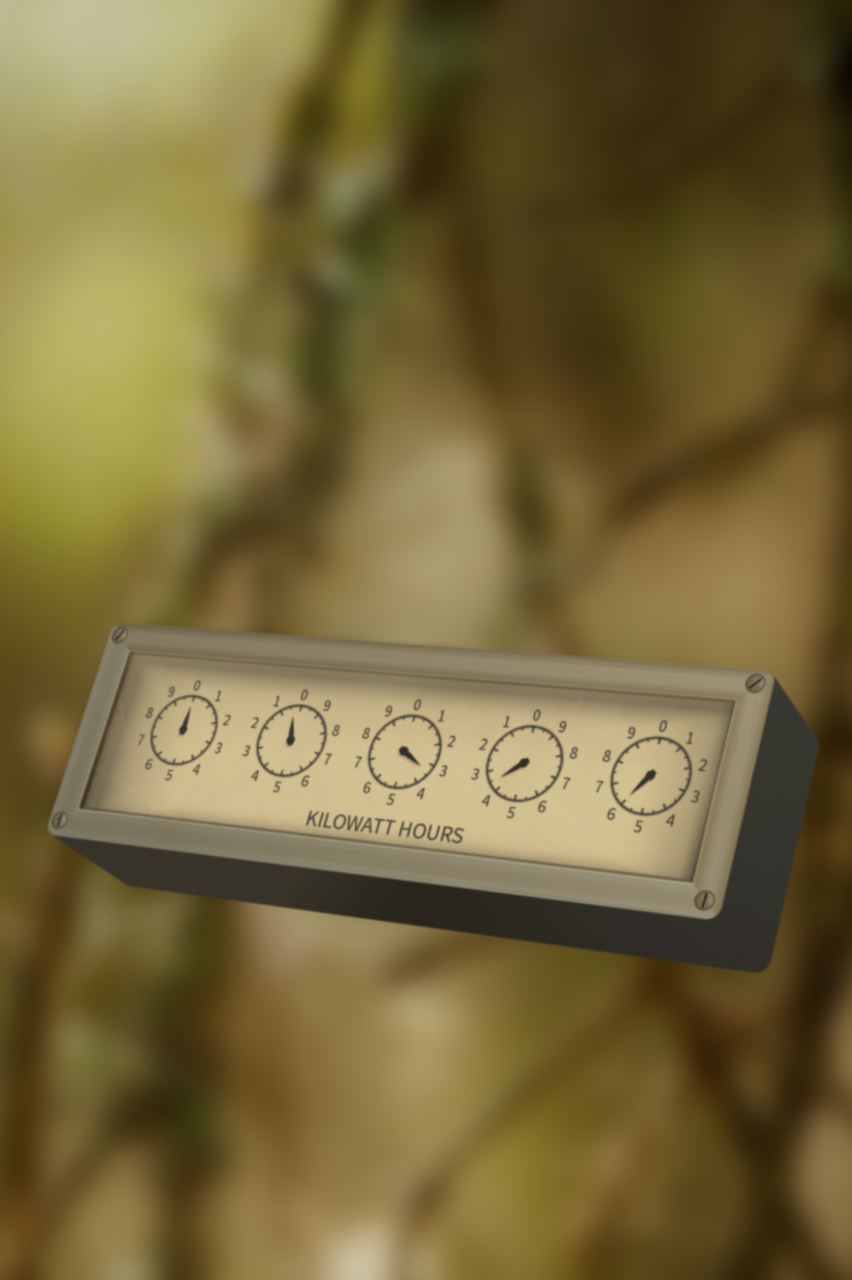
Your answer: 336kWh
